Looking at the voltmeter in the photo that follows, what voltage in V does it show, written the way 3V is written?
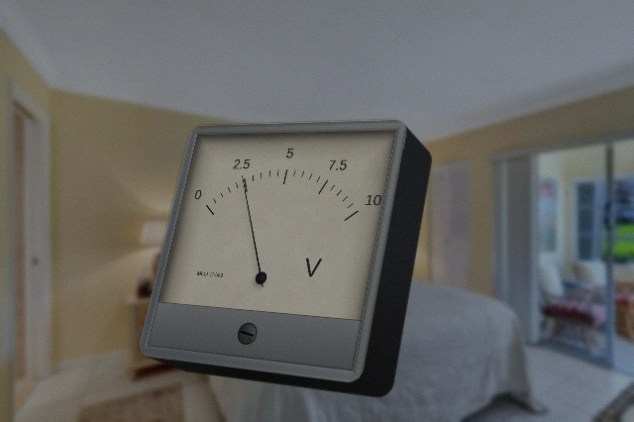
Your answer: 2.5V
